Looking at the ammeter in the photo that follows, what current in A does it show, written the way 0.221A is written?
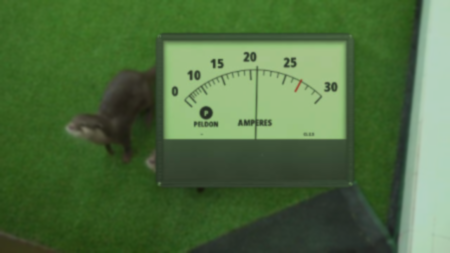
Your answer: 21A
